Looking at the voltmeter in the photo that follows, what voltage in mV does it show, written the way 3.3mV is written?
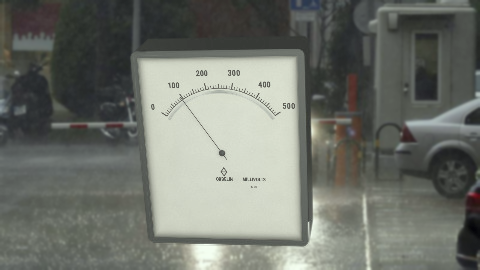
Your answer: 100mV
